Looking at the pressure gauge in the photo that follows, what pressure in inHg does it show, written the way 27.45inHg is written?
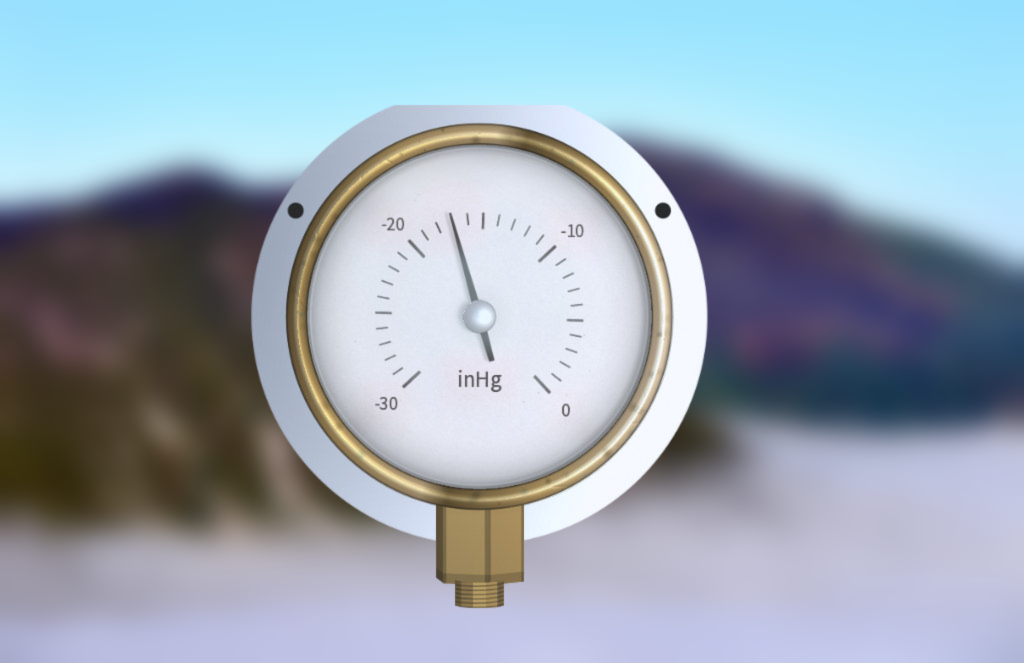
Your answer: -17inHg
